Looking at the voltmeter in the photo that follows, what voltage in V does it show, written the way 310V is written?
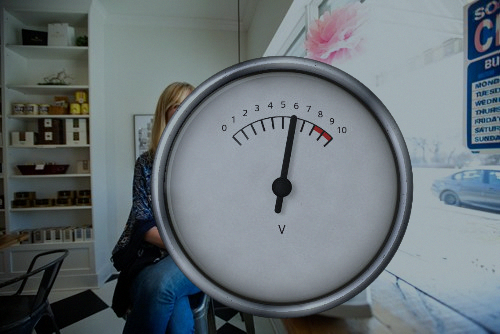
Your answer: 6V
